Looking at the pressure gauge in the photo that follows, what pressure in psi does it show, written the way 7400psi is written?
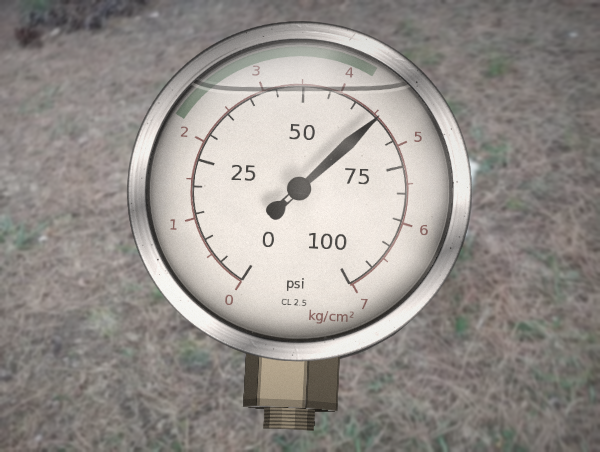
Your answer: 65psi
